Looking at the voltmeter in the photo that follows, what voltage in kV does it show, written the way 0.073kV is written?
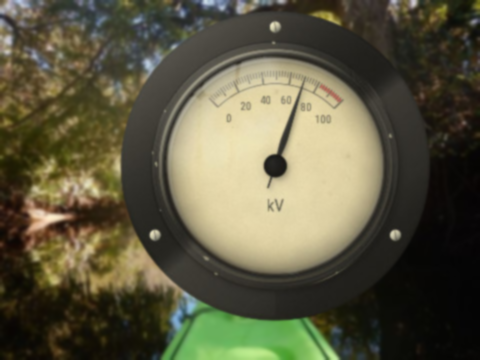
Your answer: 70kV
